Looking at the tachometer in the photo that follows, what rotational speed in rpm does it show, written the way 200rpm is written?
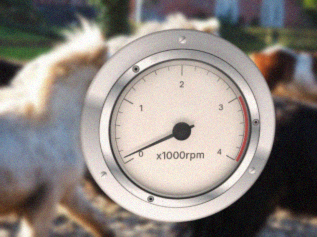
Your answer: 100rpm
